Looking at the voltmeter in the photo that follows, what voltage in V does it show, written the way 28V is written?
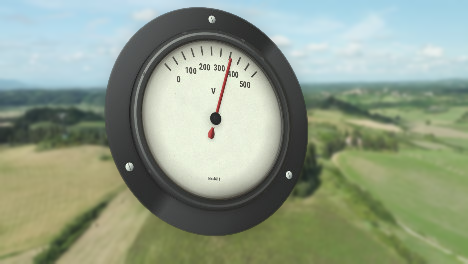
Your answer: 350V
